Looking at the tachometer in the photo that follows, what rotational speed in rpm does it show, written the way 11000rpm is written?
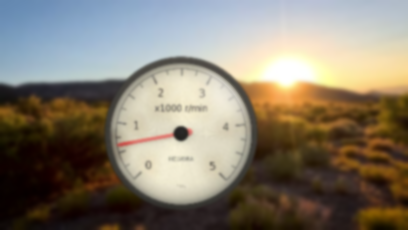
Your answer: 625rpm
